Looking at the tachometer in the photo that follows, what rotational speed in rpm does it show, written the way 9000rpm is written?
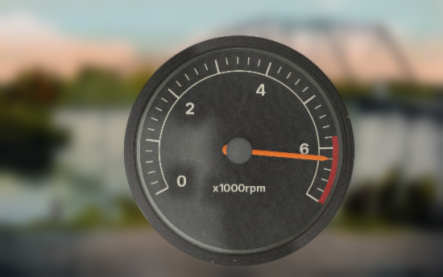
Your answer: 6200rpm
